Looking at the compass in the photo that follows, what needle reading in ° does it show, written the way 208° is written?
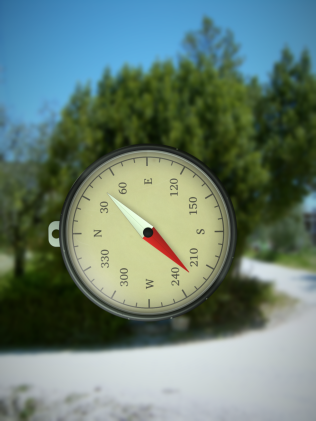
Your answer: 225°
